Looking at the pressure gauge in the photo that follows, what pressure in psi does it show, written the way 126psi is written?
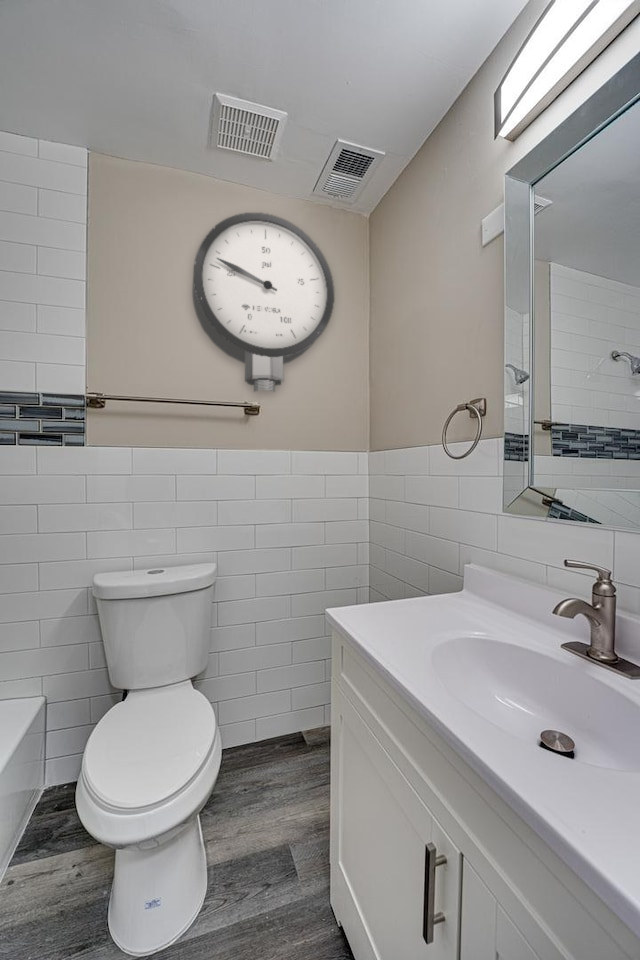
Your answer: 27.5psi
